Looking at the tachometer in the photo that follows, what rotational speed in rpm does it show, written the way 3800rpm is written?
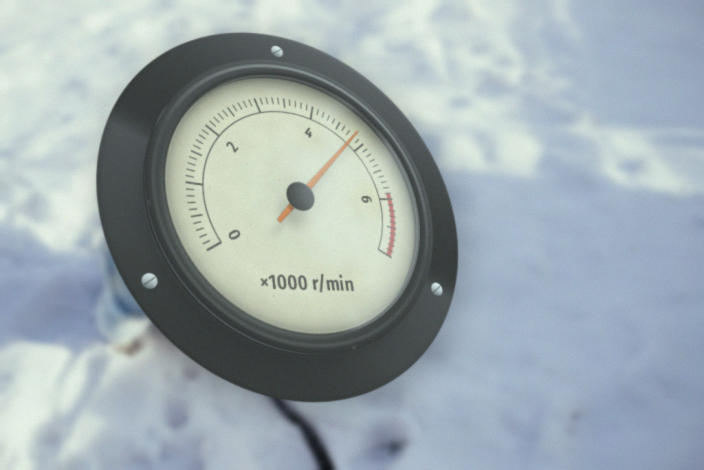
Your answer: 4800rpm
